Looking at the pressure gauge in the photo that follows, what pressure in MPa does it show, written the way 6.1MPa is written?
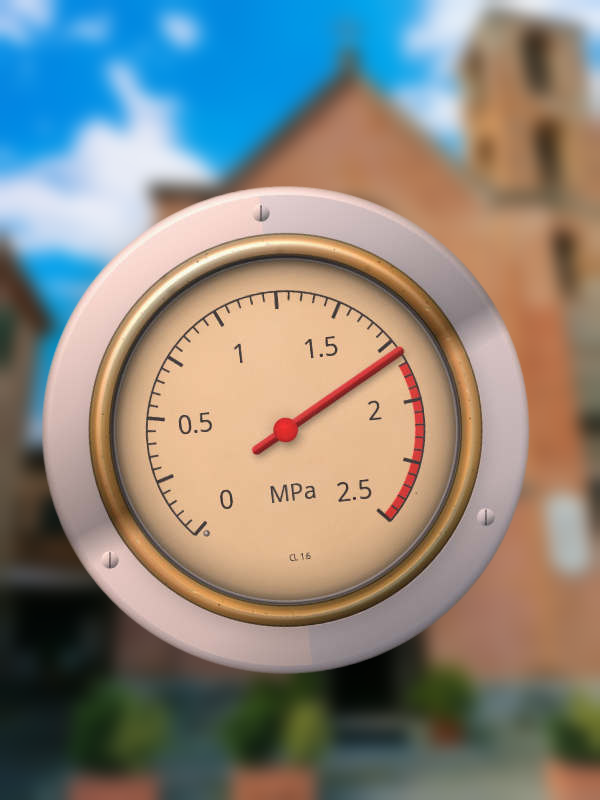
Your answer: 1.8MPa
